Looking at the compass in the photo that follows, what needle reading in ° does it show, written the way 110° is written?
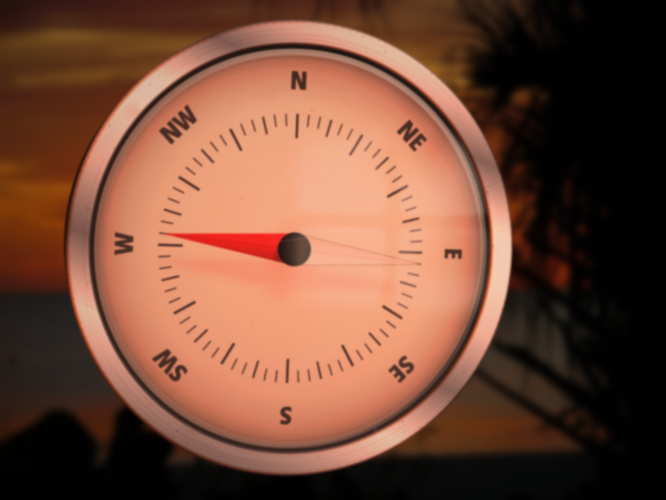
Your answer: 275°
